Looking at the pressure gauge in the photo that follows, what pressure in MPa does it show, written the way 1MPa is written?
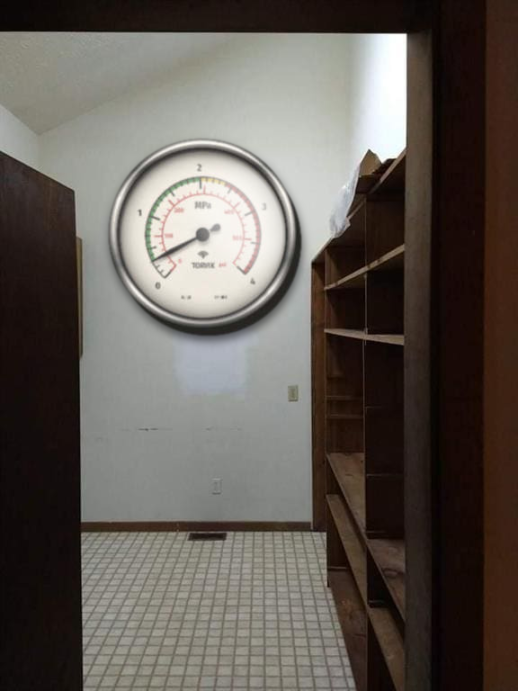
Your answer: 0.3MPa
